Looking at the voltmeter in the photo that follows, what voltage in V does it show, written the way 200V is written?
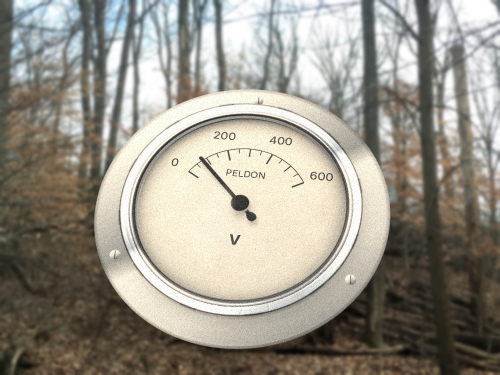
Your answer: 75V
